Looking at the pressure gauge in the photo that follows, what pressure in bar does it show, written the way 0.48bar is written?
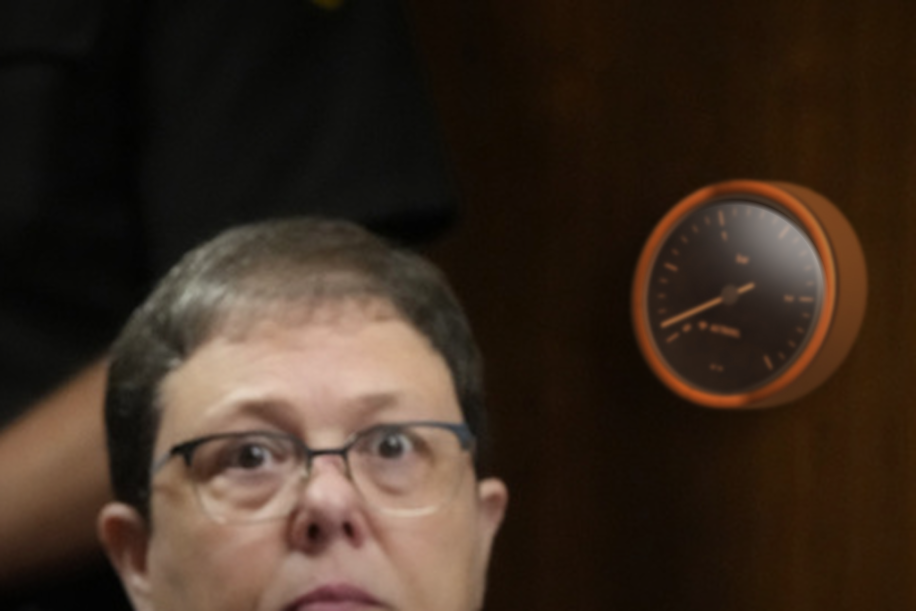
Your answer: 0.1bar
